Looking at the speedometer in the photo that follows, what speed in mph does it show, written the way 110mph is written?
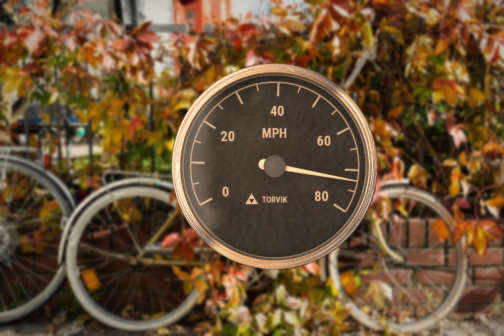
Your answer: 72.5mph
